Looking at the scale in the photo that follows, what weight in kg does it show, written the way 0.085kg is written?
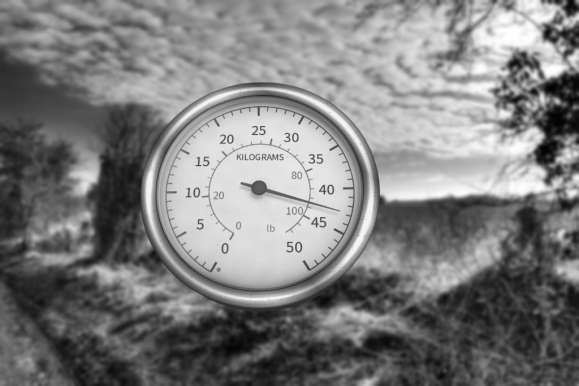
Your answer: 43kg
